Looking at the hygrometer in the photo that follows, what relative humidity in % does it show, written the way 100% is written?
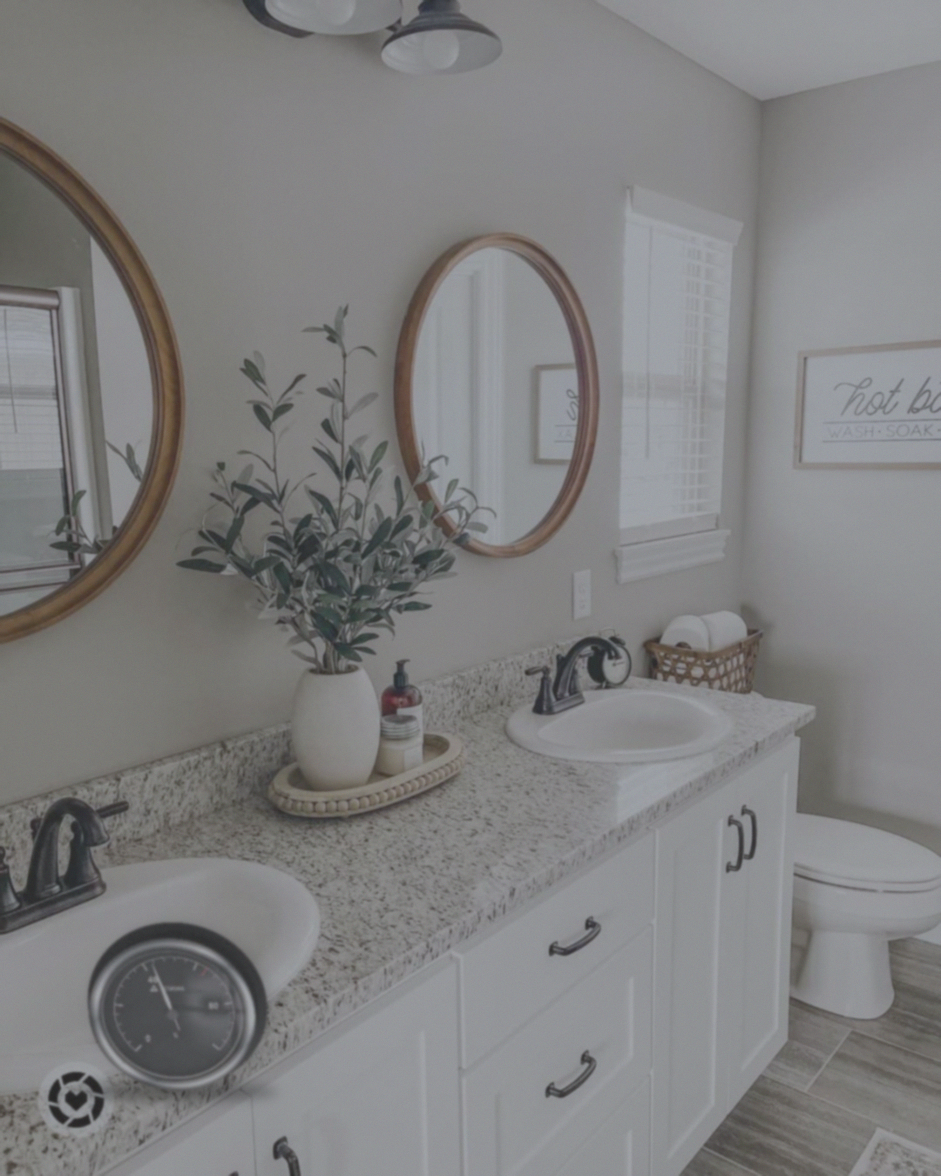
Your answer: 44%
